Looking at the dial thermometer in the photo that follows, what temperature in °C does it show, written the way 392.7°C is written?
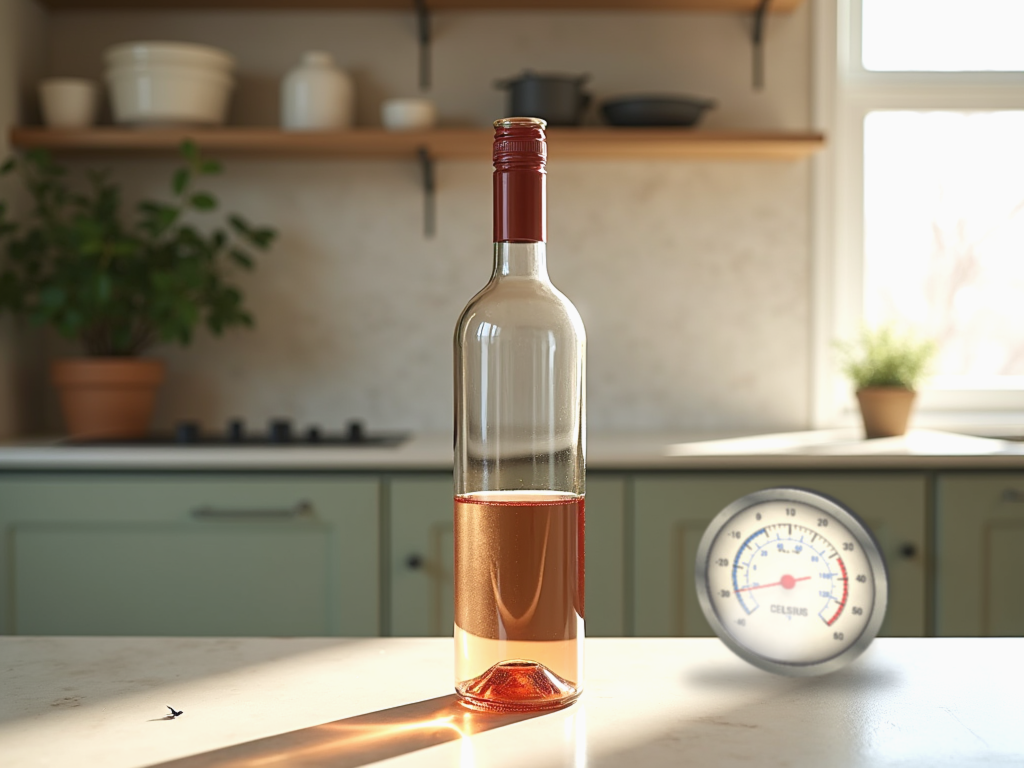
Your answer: -30°C
